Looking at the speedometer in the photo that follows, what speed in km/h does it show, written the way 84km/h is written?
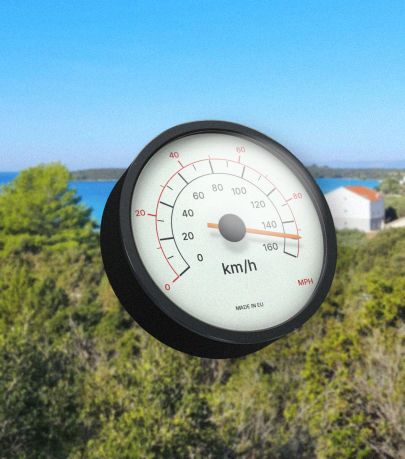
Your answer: 150km/h
